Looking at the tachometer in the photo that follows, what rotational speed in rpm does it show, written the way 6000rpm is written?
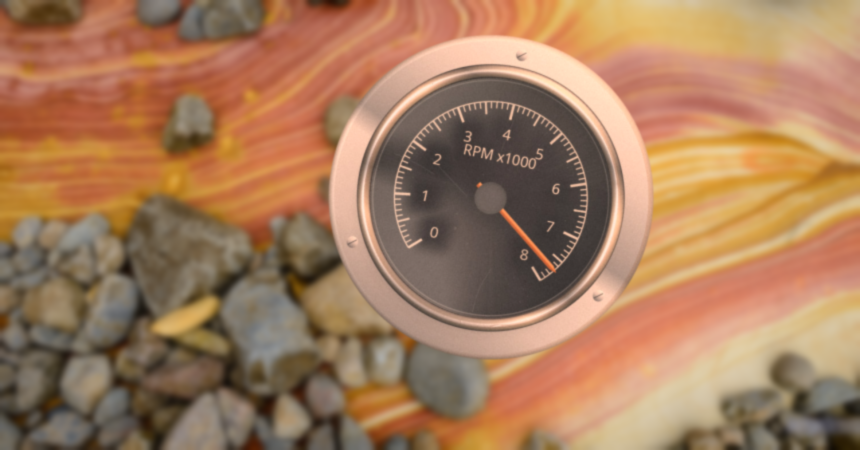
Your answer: 7700rpm
